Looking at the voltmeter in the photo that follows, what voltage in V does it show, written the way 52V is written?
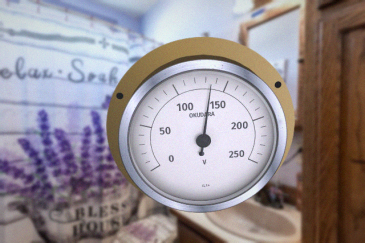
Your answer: 135V
